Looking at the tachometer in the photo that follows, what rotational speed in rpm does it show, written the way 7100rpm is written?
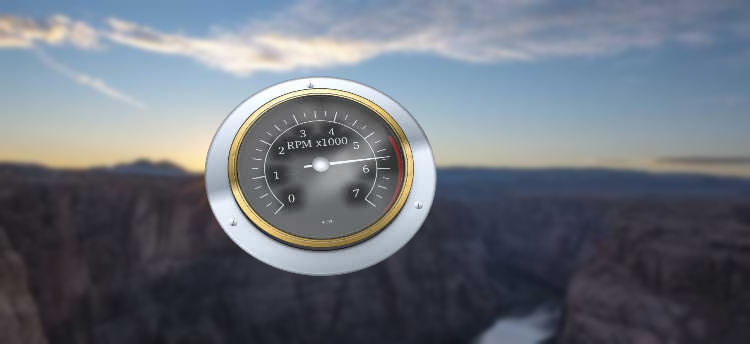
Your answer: 5750rpm
